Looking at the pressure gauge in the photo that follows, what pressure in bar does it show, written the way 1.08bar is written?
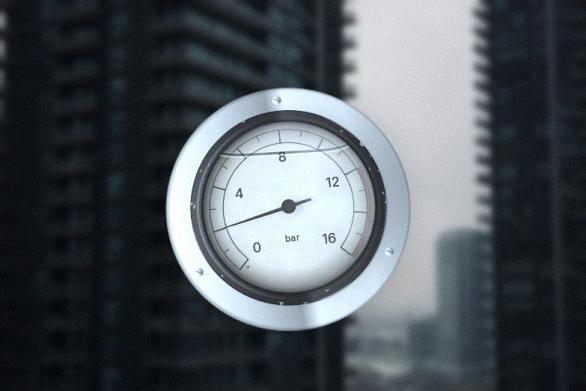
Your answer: 2bar
